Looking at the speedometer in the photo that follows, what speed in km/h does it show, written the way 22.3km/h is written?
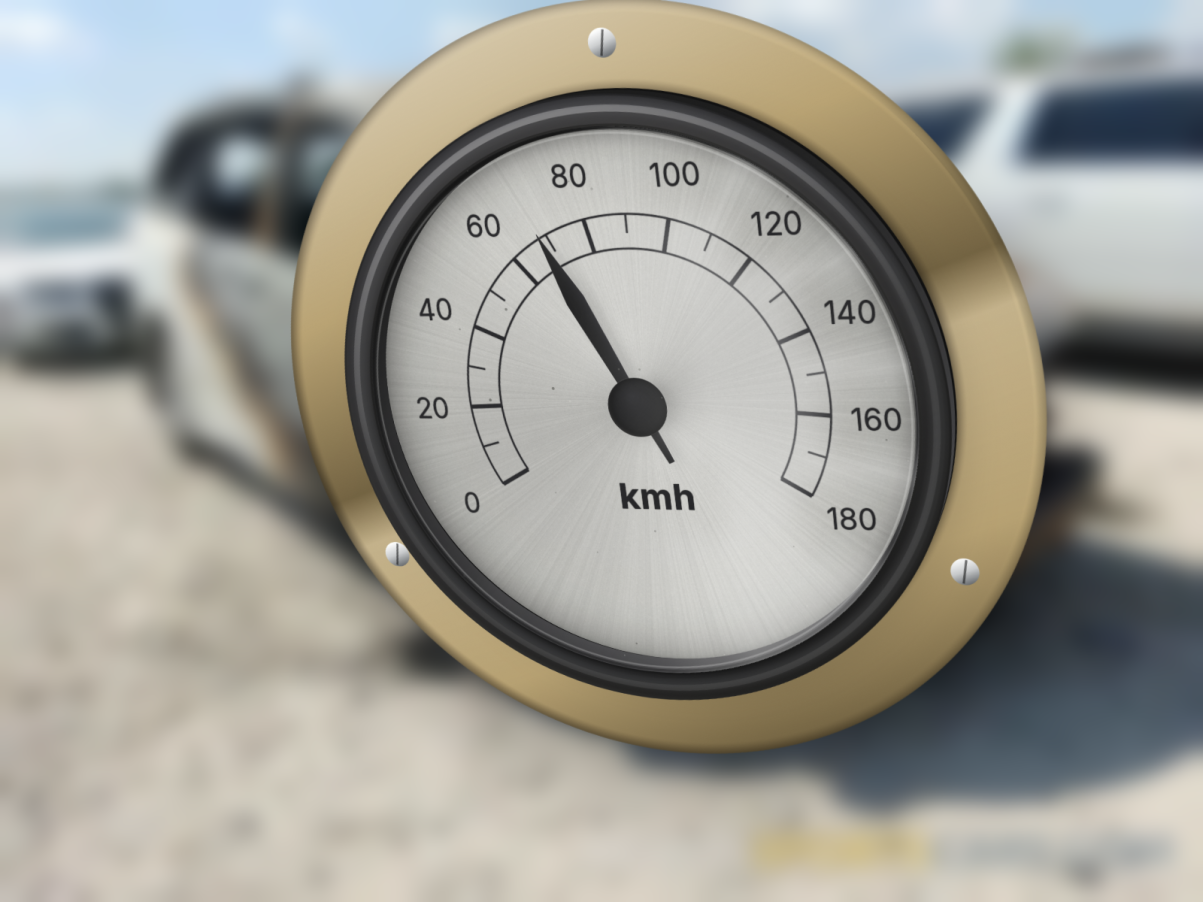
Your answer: 70km/h
